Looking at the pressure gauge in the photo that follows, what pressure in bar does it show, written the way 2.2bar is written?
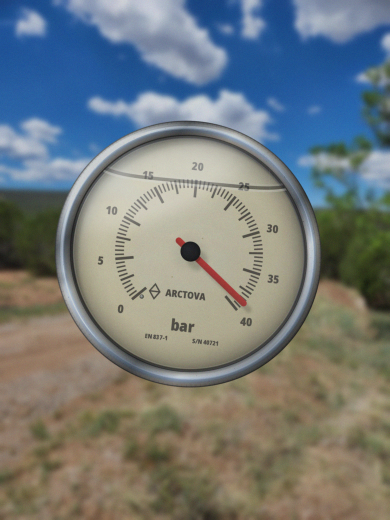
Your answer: 39bar
